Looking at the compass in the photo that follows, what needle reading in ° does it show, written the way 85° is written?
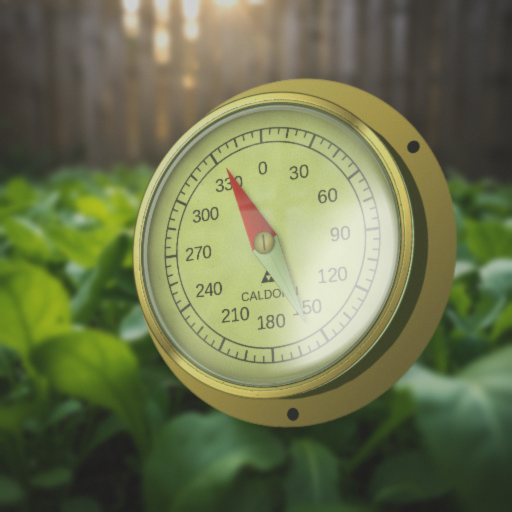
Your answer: 335°
